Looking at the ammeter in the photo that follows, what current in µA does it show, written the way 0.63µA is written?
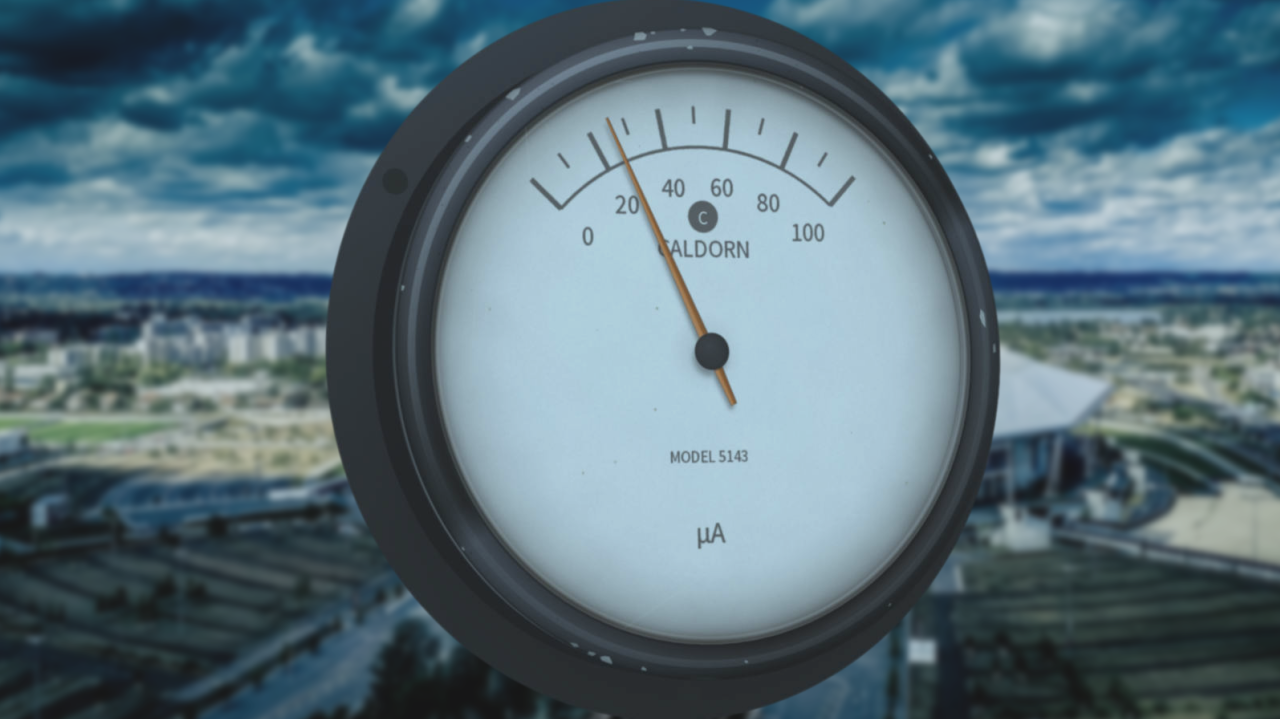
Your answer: 25µA
